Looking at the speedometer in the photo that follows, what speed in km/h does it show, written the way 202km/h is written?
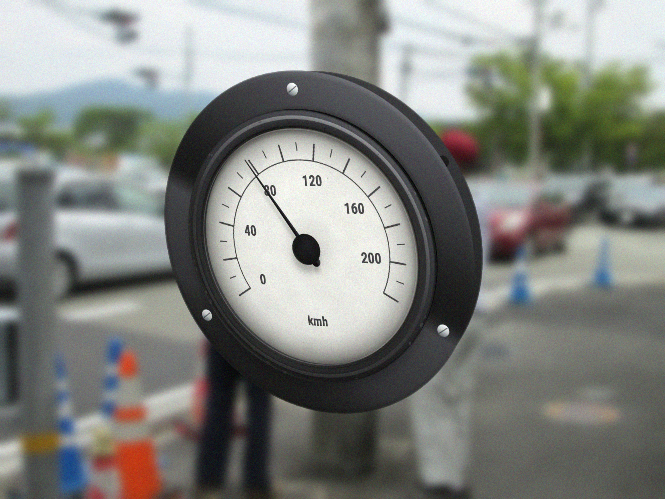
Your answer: 80km/h
